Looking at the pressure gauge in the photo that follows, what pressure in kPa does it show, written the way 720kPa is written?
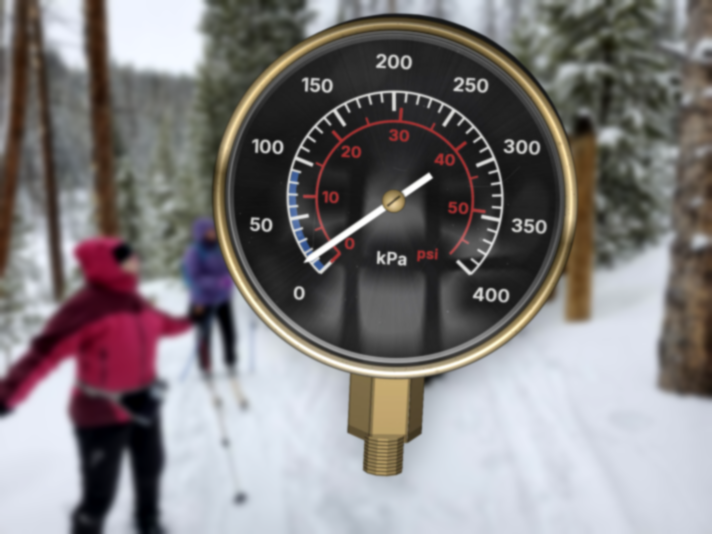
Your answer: 15kPa
